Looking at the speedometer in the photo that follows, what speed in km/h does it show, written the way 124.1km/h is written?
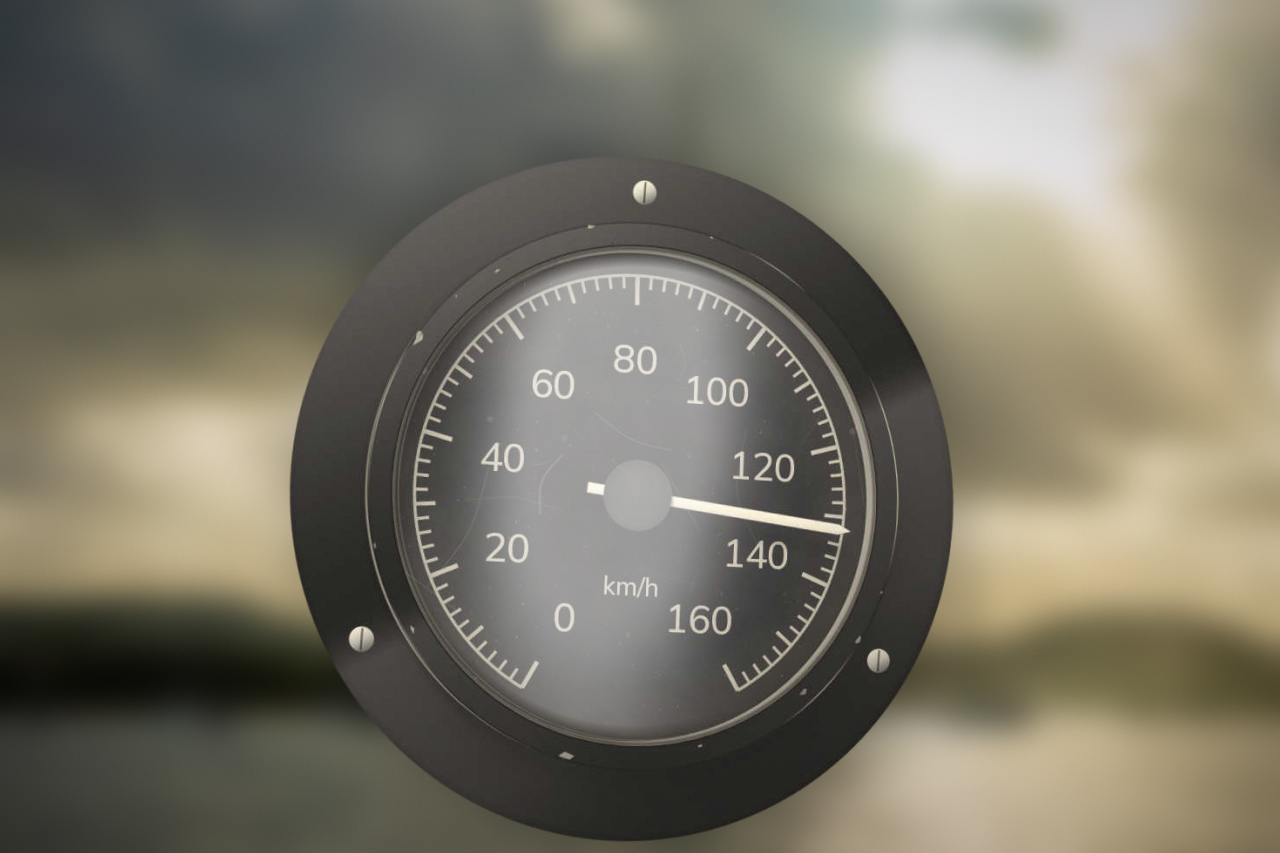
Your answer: 132km/h
